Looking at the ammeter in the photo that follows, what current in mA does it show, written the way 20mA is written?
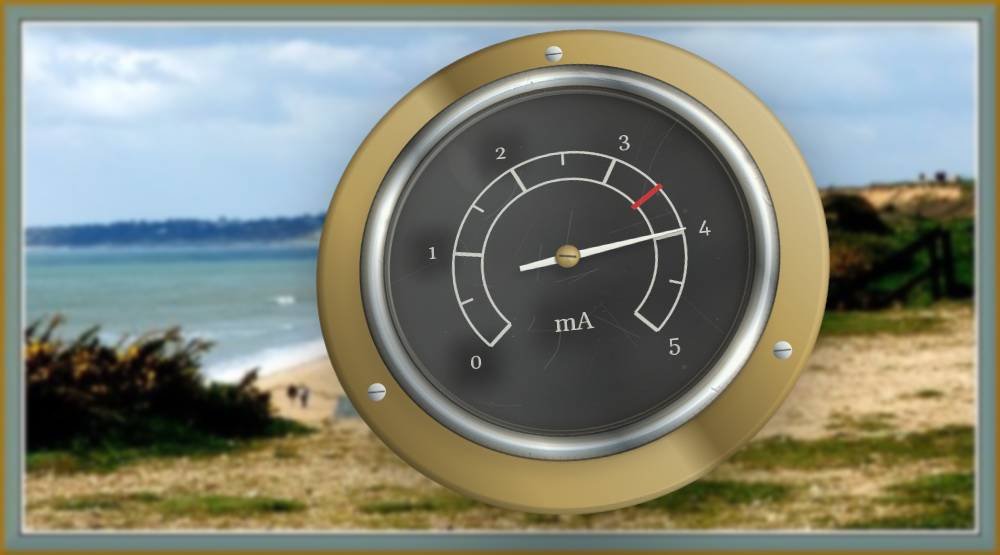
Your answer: 4mA
